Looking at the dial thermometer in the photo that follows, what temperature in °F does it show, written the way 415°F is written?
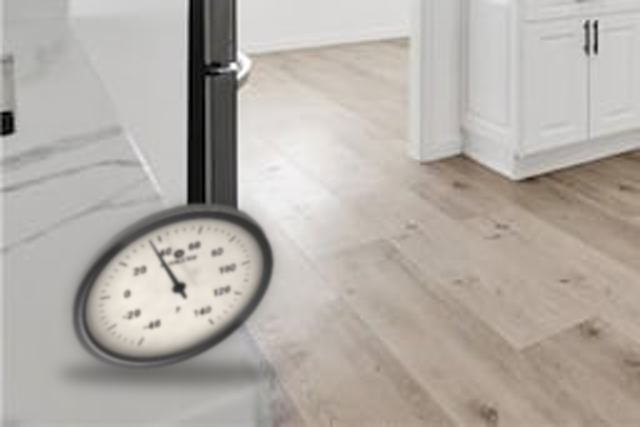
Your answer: 36°F
